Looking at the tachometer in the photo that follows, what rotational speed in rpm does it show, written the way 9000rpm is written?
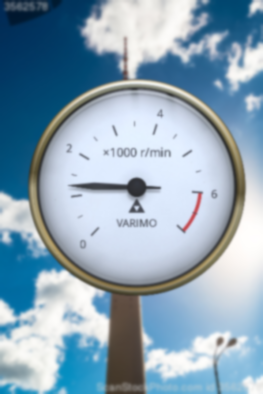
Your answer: 1250rpm
